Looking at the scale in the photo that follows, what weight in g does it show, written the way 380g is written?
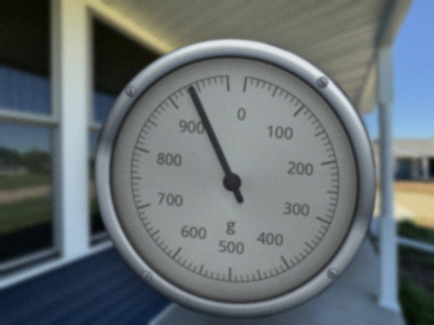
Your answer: 940g
